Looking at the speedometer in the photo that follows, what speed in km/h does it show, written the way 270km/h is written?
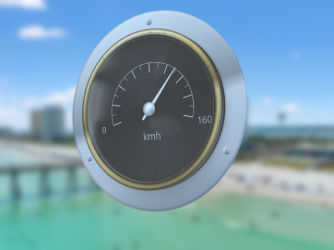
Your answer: 110km/h
